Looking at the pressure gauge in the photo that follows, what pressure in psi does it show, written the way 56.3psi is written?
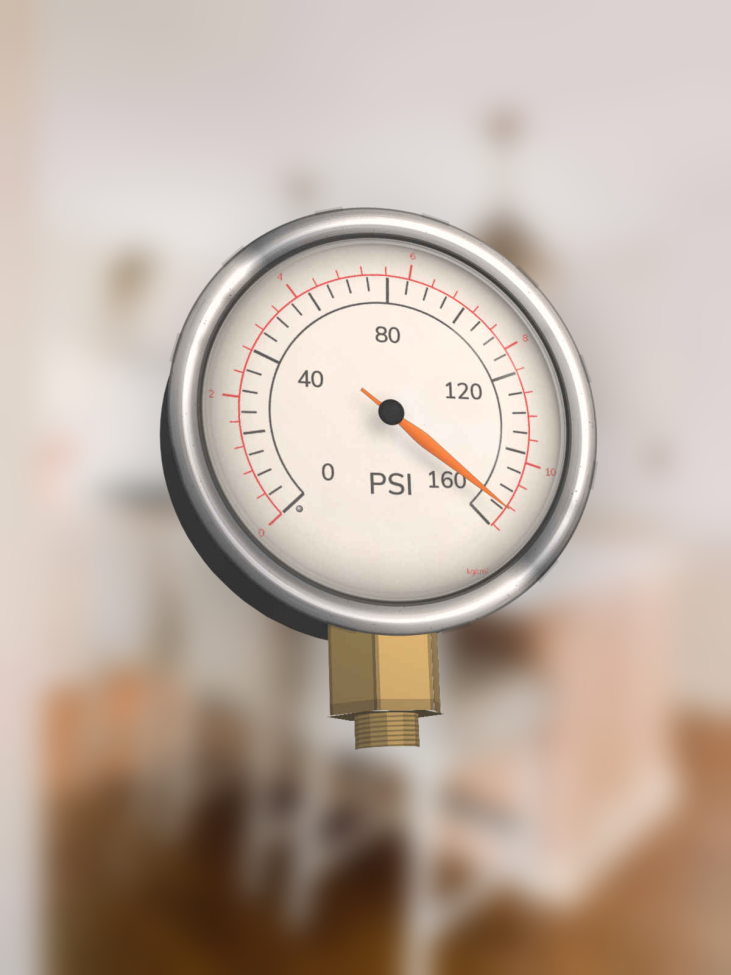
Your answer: 155psi
